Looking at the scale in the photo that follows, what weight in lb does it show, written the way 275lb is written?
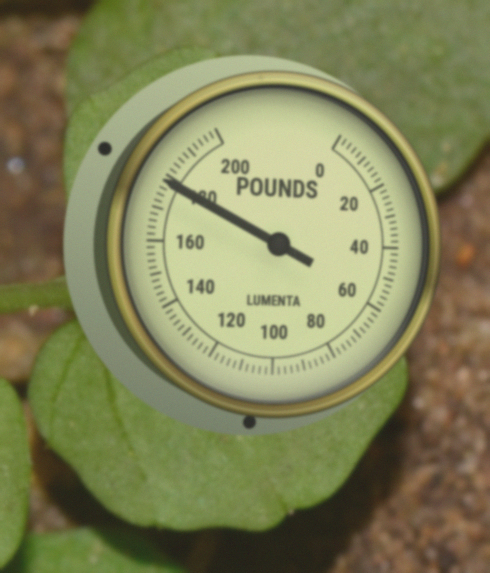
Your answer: 178lb
